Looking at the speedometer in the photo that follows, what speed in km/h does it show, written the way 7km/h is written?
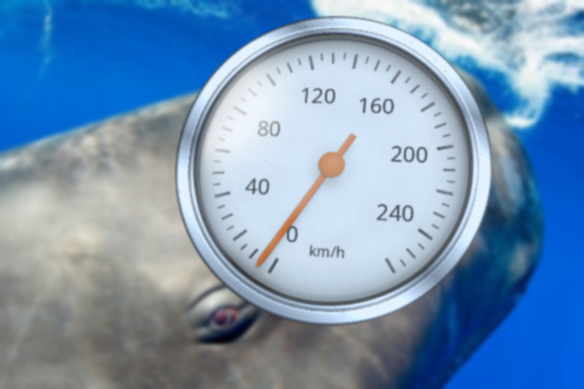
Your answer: 5km/h
